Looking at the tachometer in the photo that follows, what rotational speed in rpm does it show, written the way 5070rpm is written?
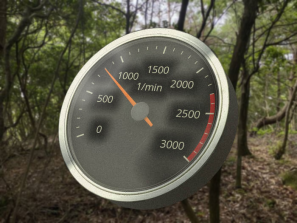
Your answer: 800rpm
